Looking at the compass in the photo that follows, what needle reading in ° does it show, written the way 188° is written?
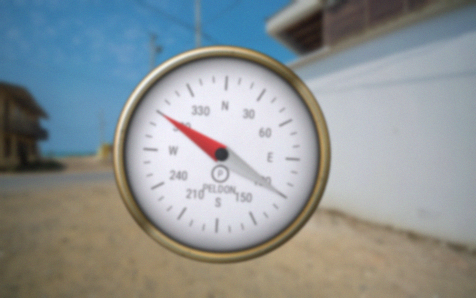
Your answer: 300°
